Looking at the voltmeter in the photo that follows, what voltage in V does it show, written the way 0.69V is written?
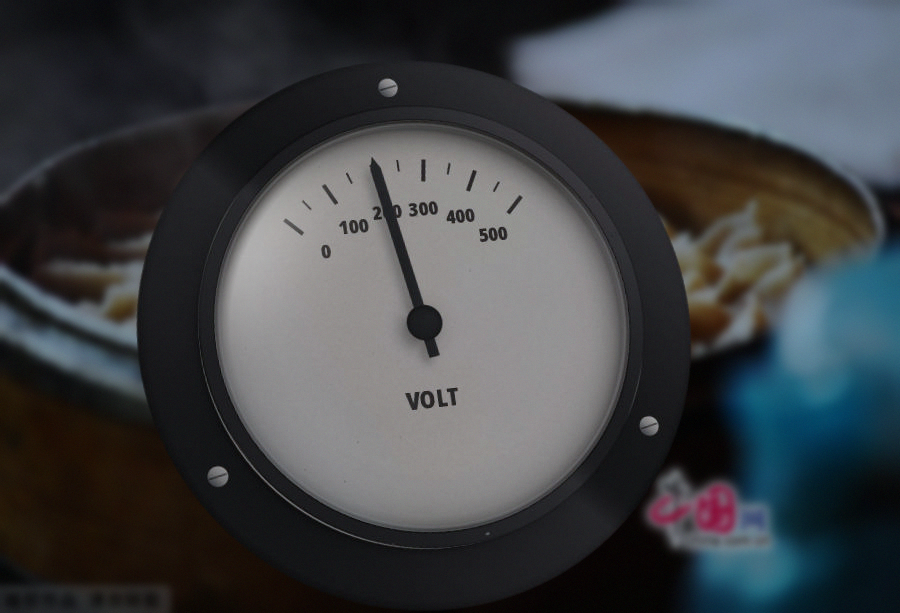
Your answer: 200V
